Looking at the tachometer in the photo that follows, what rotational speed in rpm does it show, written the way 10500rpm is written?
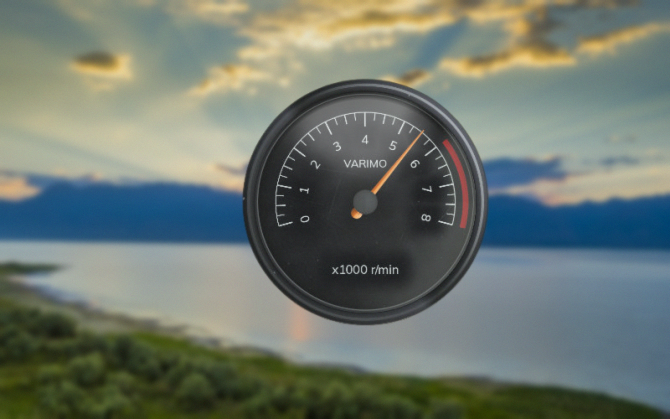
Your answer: 5500rpm
